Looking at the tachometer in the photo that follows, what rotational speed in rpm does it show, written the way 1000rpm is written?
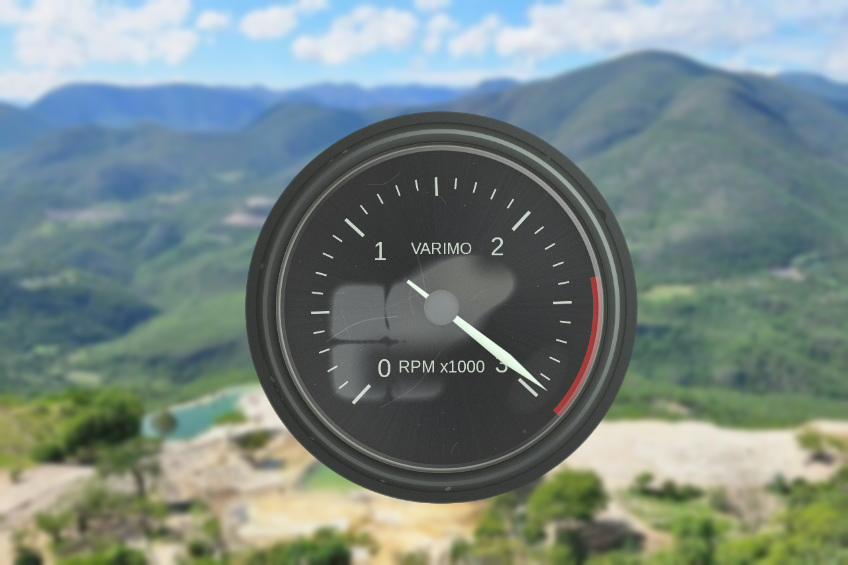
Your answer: 2950rpm
